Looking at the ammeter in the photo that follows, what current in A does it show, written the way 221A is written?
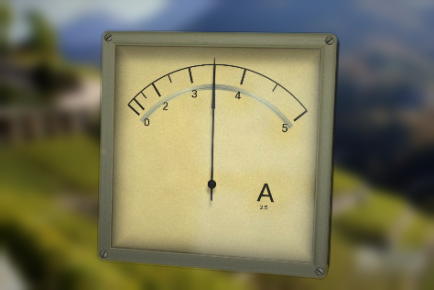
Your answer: 3.5A
